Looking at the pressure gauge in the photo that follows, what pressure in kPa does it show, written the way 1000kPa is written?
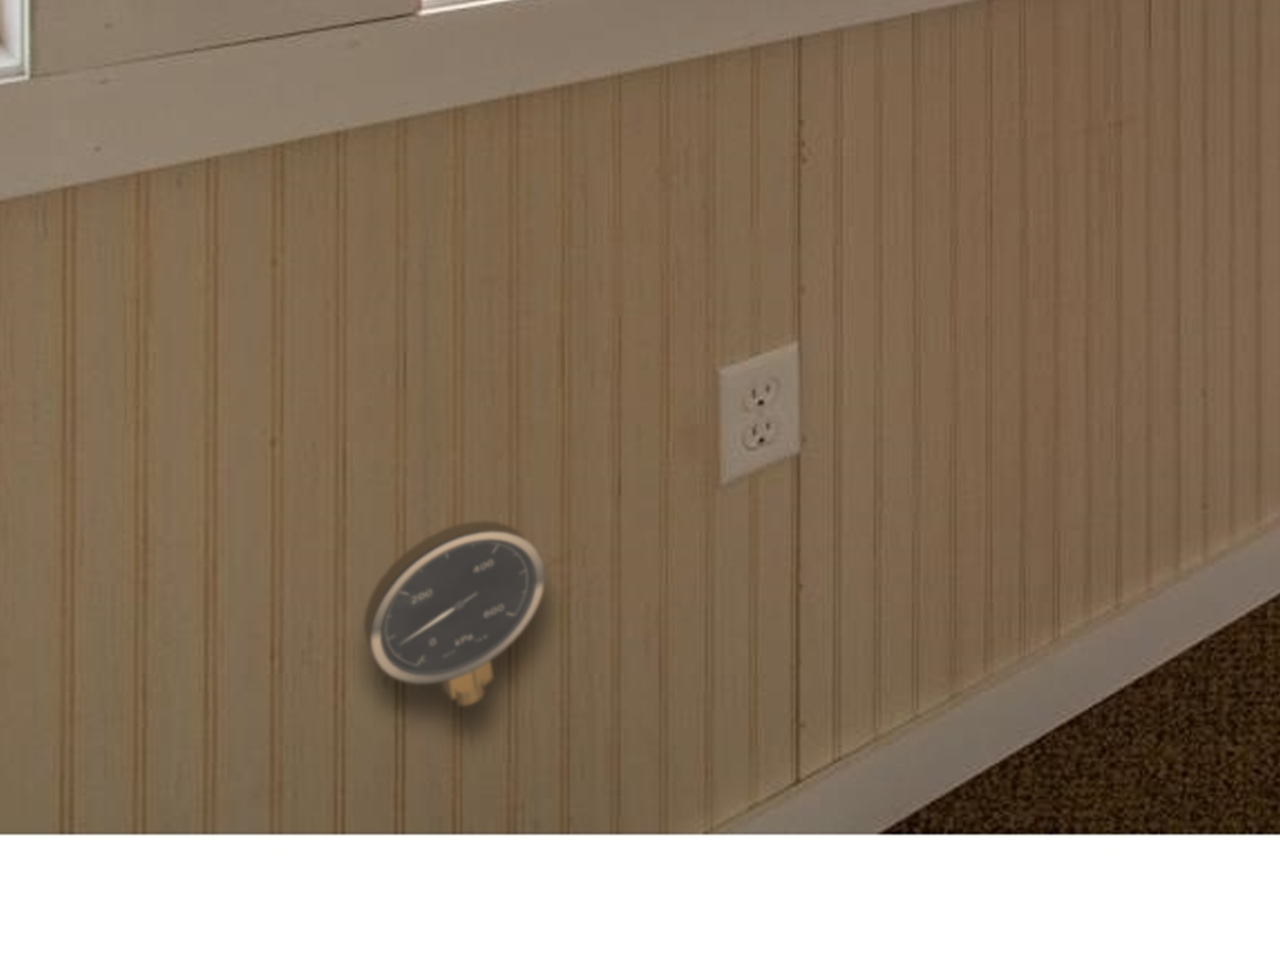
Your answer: 75kPa
